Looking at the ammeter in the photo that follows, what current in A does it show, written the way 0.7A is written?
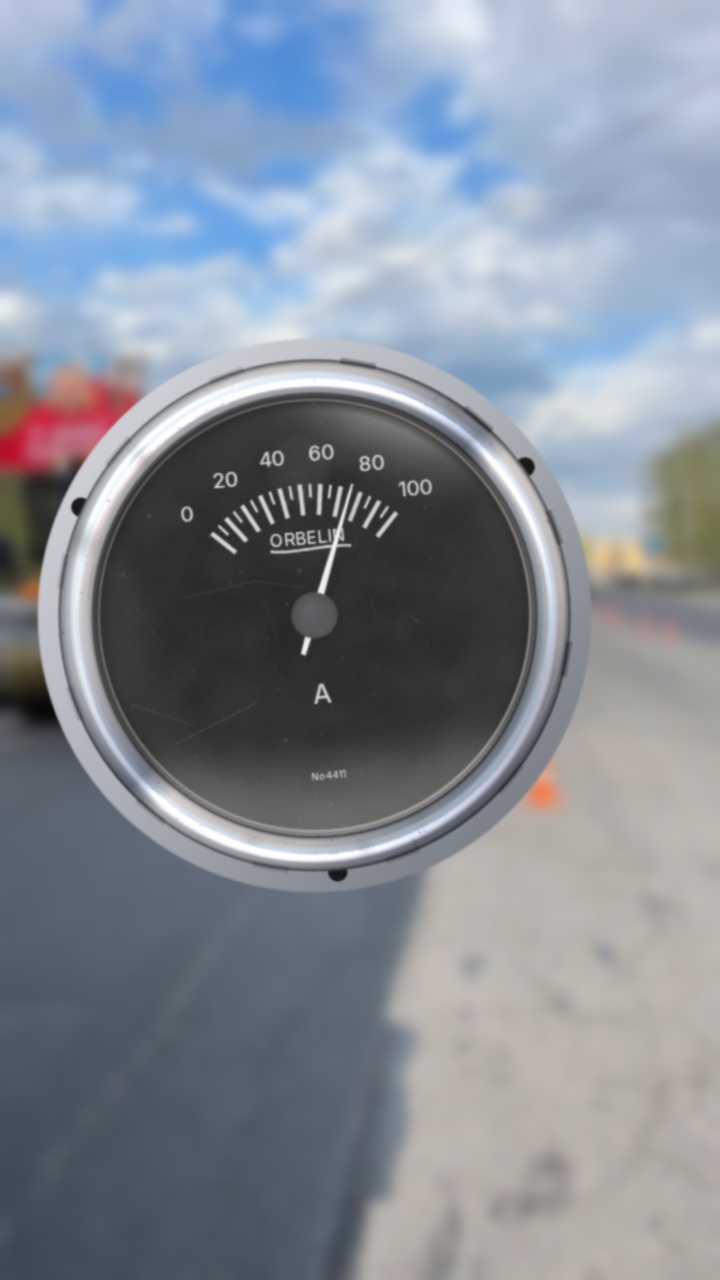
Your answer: 75A
